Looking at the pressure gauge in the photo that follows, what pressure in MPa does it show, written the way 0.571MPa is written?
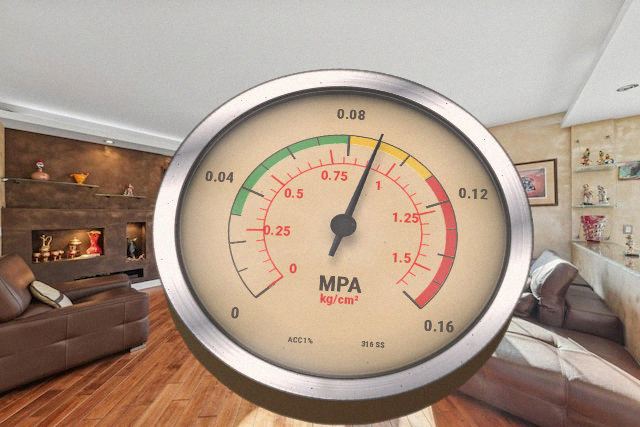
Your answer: 0.09MPa
